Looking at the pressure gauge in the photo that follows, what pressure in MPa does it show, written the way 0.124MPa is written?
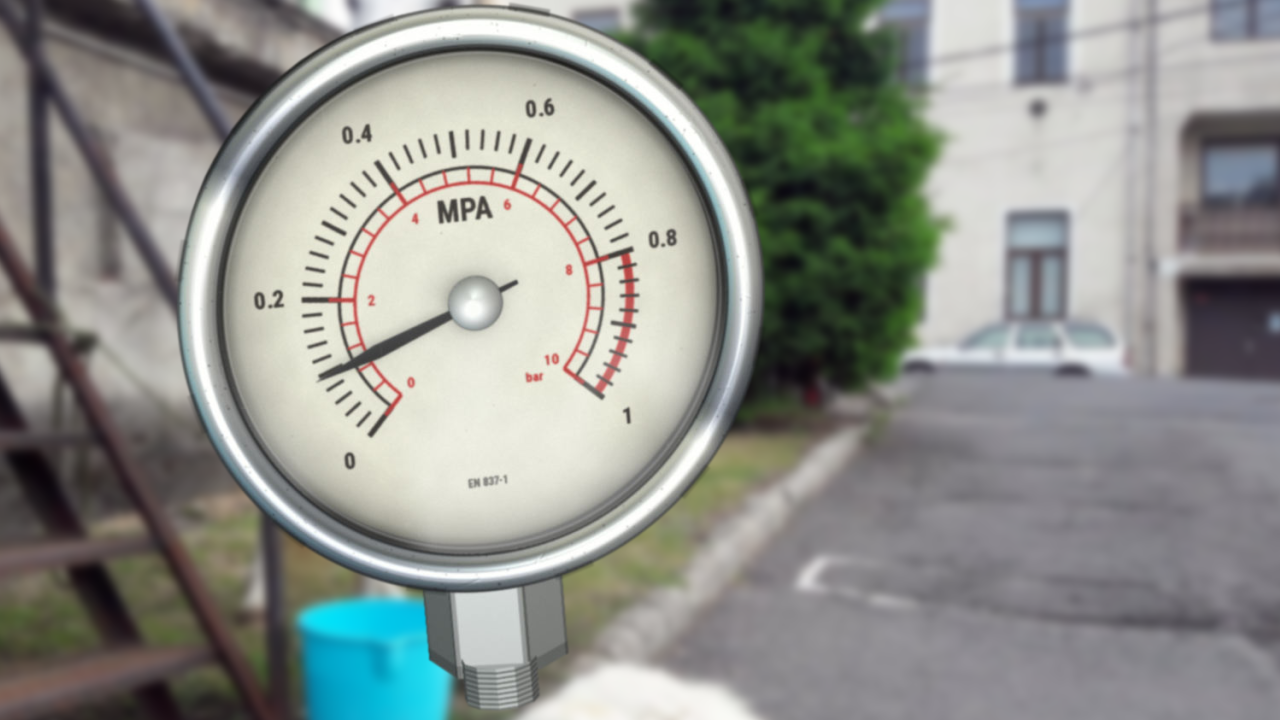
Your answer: 0.1MPa
